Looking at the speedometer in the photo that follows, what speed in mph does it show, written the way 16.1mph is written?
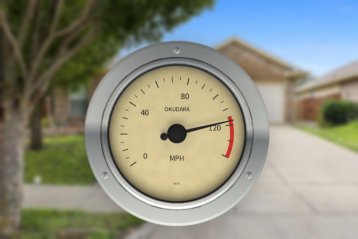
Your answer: 117.5mph
